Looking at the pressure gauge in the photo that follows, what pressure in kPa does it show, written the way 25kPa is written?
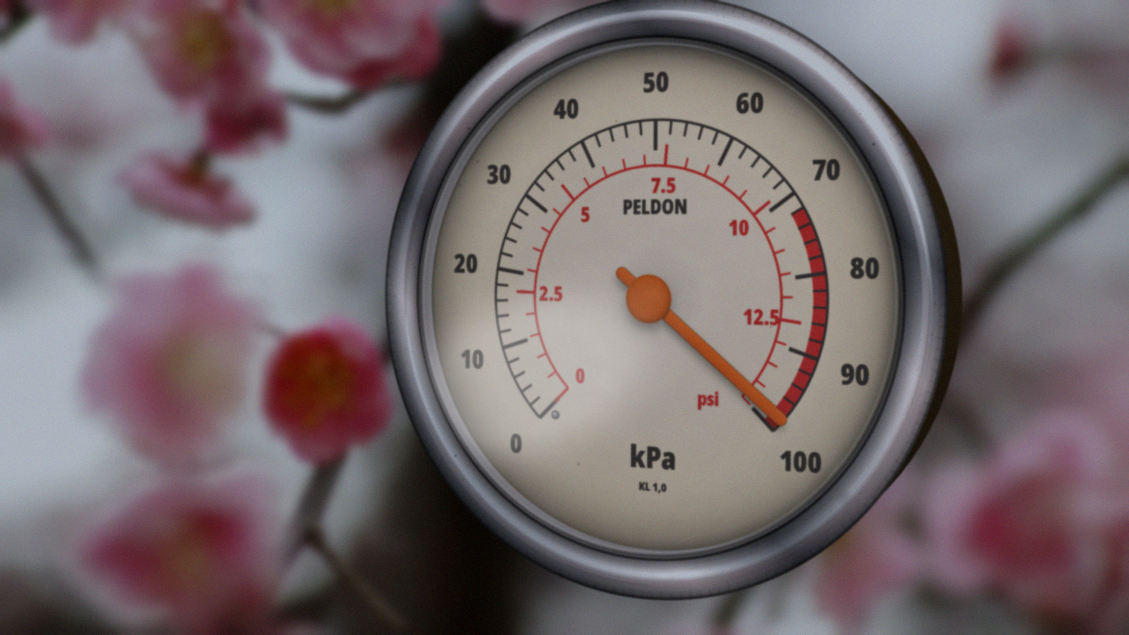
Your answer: 98kPa
